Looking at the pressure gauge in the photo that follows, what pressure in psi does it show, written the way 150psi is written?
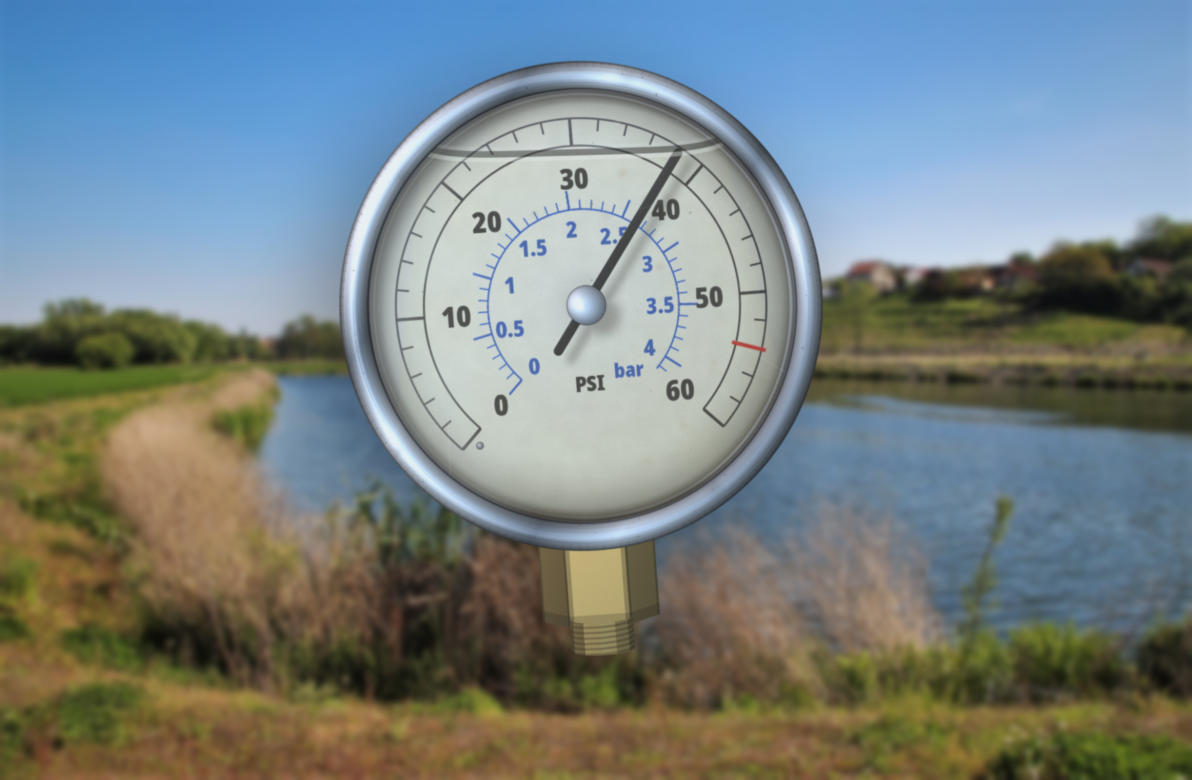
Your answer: 38psi
